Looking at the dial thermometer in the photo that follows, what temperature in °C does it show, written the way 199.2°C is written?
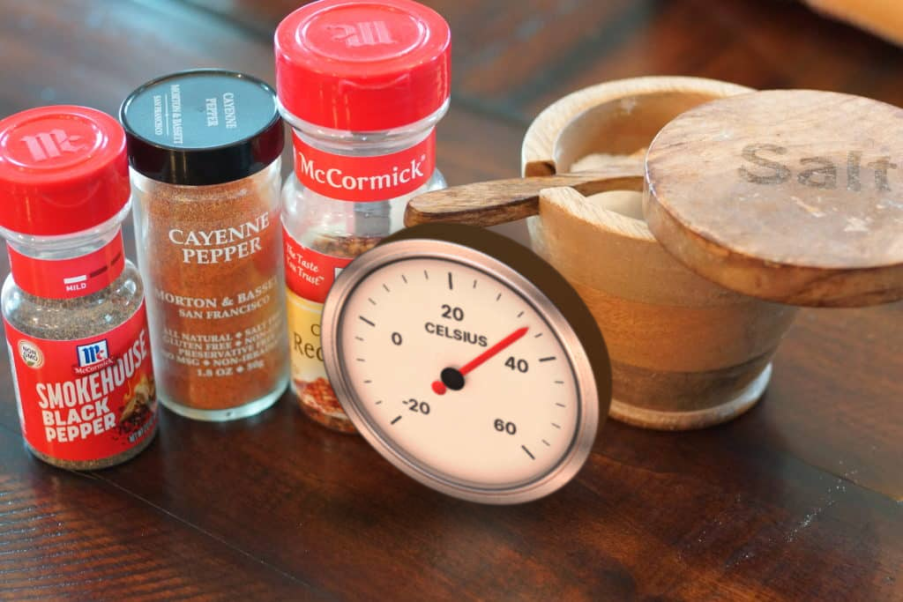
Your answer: 34°C
